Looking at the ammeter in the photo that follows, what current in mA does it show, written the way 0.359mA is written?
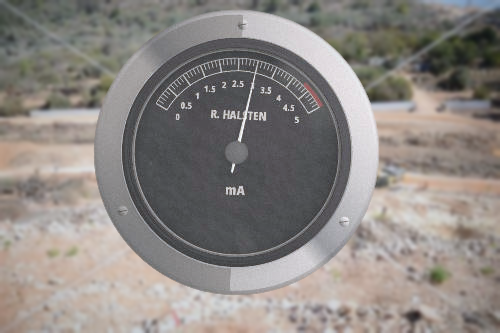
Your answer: 3mA
